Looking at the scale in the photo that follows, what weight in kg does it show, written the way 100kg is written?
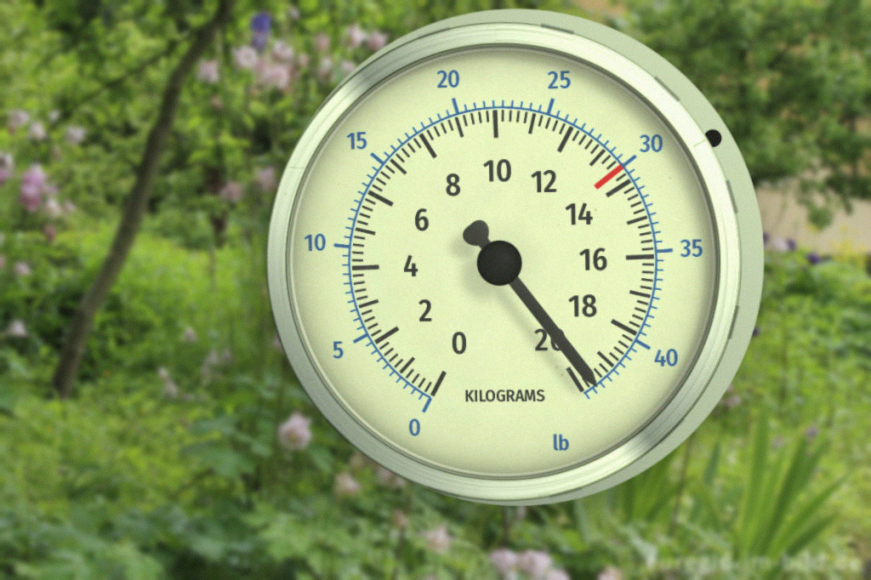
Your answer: 19.6kg
